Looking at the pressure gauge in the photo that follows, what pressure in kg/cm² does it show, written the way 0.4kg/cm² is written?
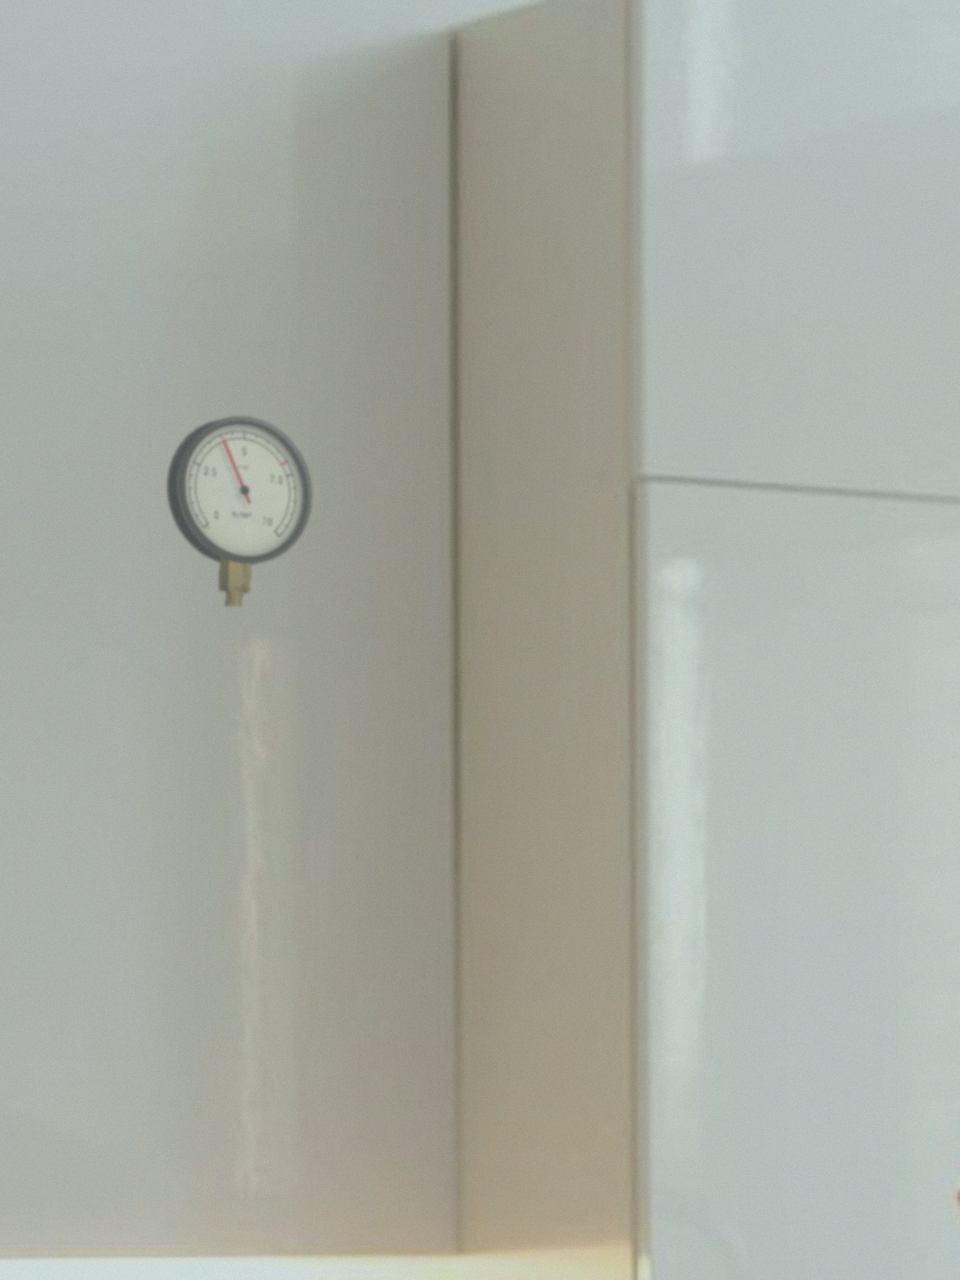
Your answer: 4kg/cm²
